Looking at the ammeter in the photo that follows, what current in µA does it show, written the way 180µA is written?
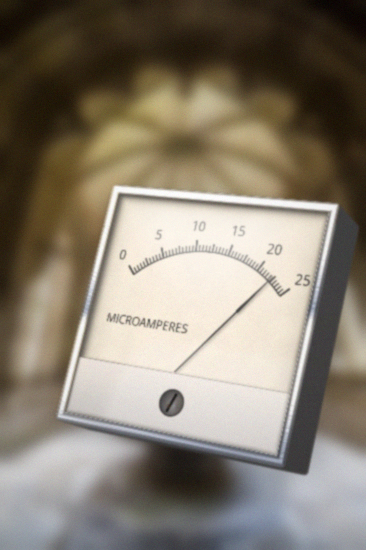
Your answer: 22.5µA
